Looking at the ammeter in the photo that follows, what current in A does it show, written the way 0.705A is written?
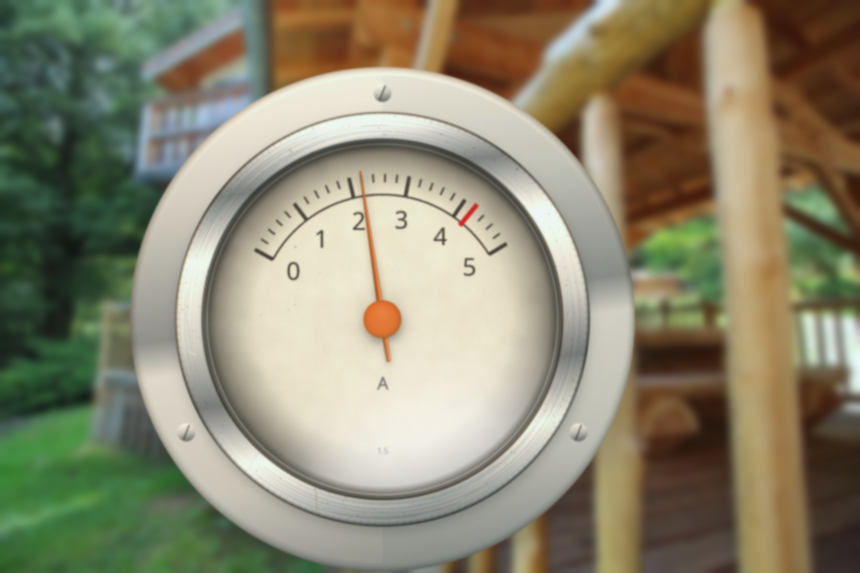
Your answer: 2.2A
